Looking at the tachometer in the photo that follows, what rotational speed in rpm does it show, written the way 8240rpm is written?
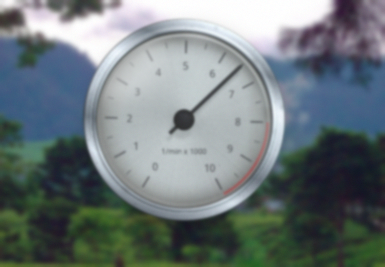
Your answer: 6500rpm
